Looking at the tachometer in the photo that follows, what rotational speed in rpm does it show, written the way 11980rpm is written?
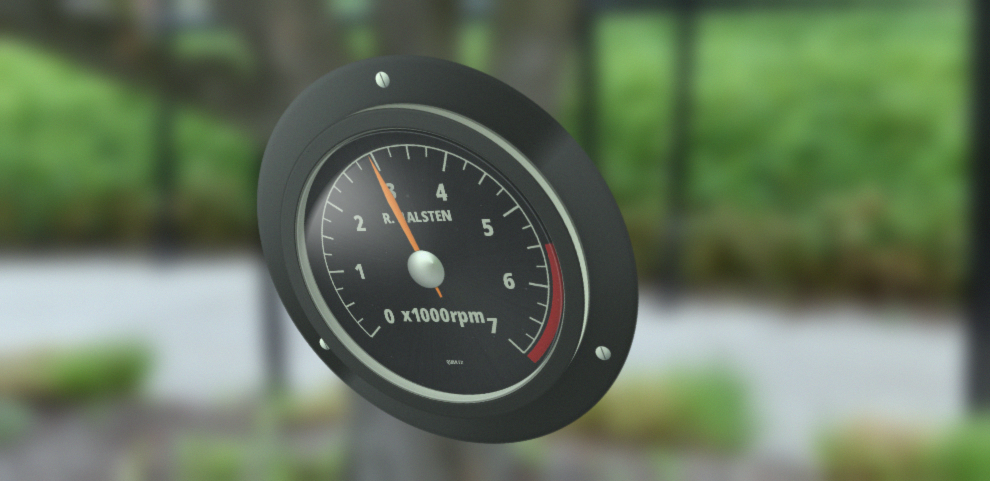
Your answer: 3000rpm
